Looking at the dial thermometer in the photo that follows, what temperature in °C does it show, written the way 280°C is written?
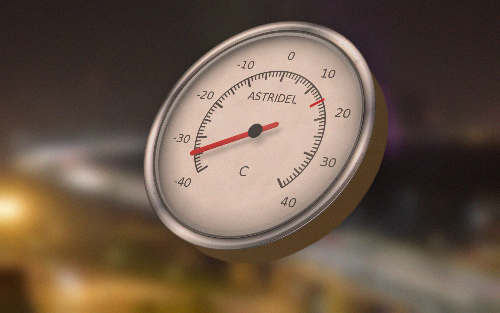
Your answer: -35°C
